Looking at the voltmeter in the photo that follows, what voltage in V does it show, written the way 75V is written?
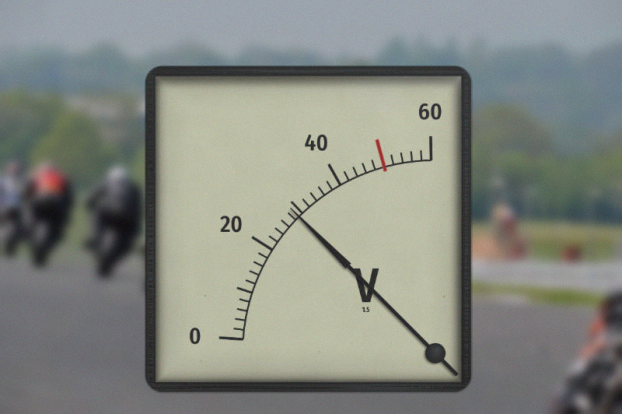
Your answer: 29V
